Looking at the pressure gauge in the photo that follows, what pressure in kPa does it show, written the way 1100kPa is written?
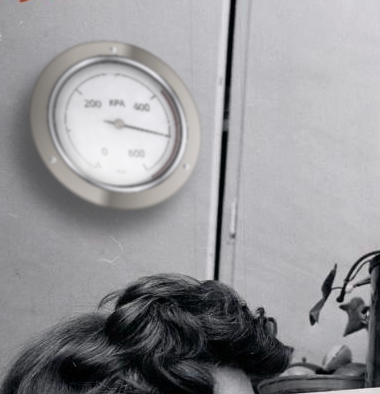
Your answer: 500kPa
